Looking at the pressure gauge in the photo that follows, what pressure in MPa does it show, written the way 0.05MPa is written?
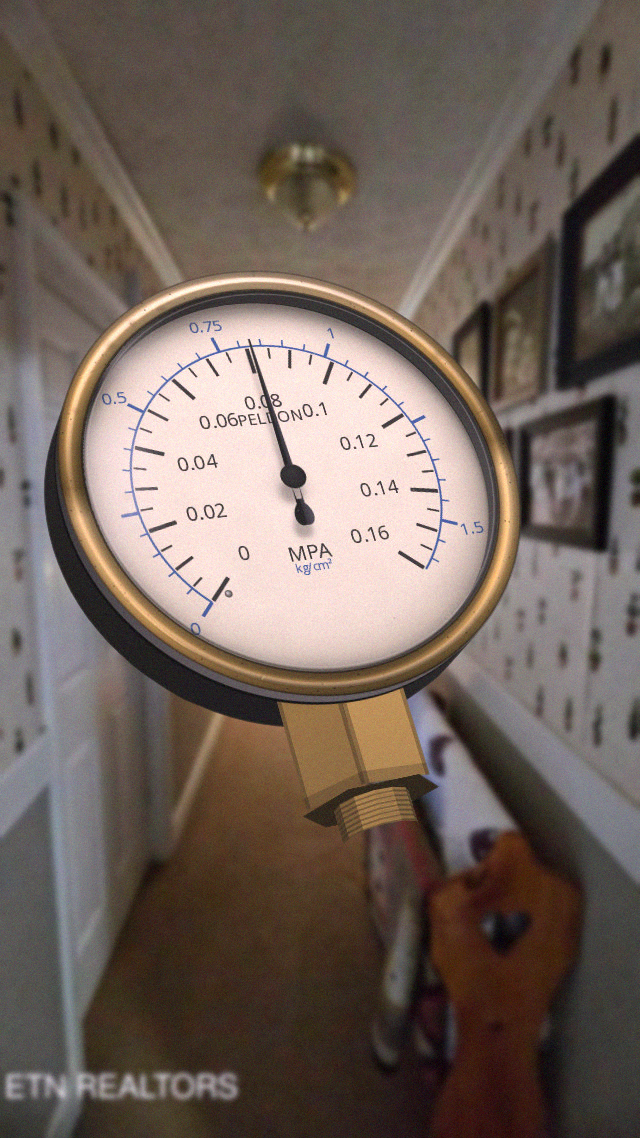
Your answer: 0.08MPa
